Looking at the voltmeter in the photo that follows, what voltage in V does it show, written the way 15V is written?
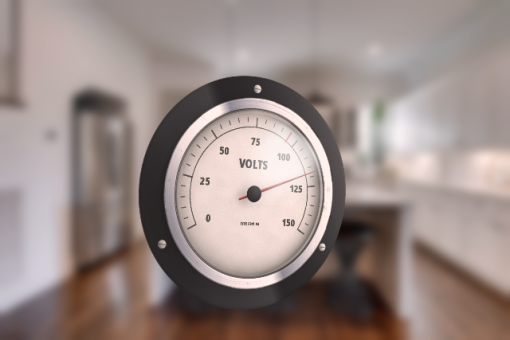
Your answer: 117.5V
